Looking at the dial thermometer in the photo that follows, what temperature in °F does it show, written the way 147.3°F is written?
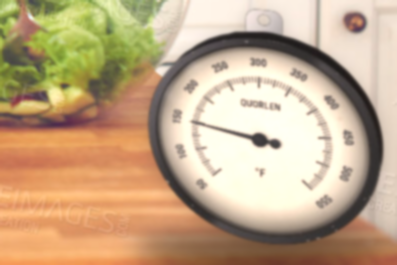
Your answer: 150°F
